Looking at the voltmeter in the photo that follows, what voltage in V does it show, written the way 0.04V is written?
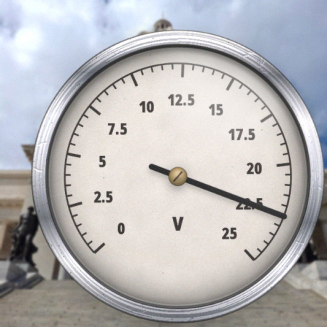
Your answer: 22.5V
